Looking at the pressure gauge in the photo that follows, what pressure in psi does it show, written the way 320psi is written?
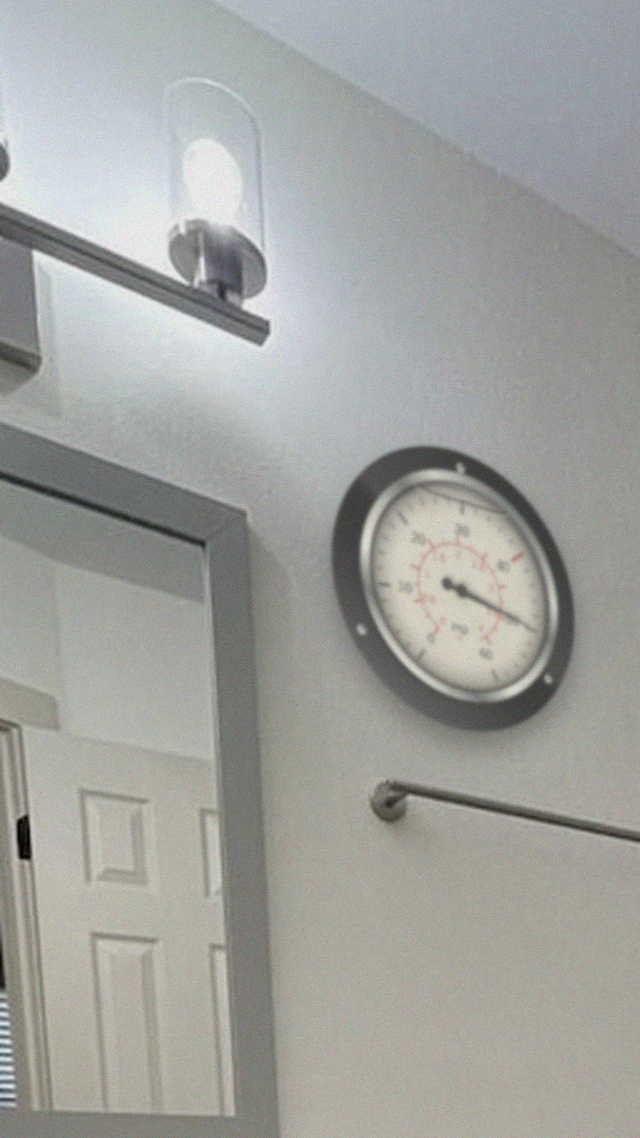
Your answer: 50psi
